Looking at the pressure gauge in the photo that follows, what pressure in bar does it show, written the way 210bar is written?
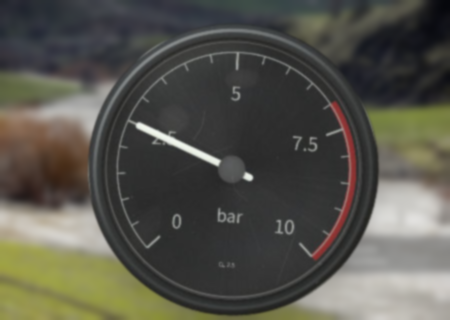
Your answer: 2.5bar
